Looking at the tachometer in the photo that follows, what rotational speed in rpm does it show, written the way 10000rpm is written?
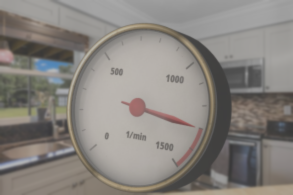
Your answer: 1300rpm
